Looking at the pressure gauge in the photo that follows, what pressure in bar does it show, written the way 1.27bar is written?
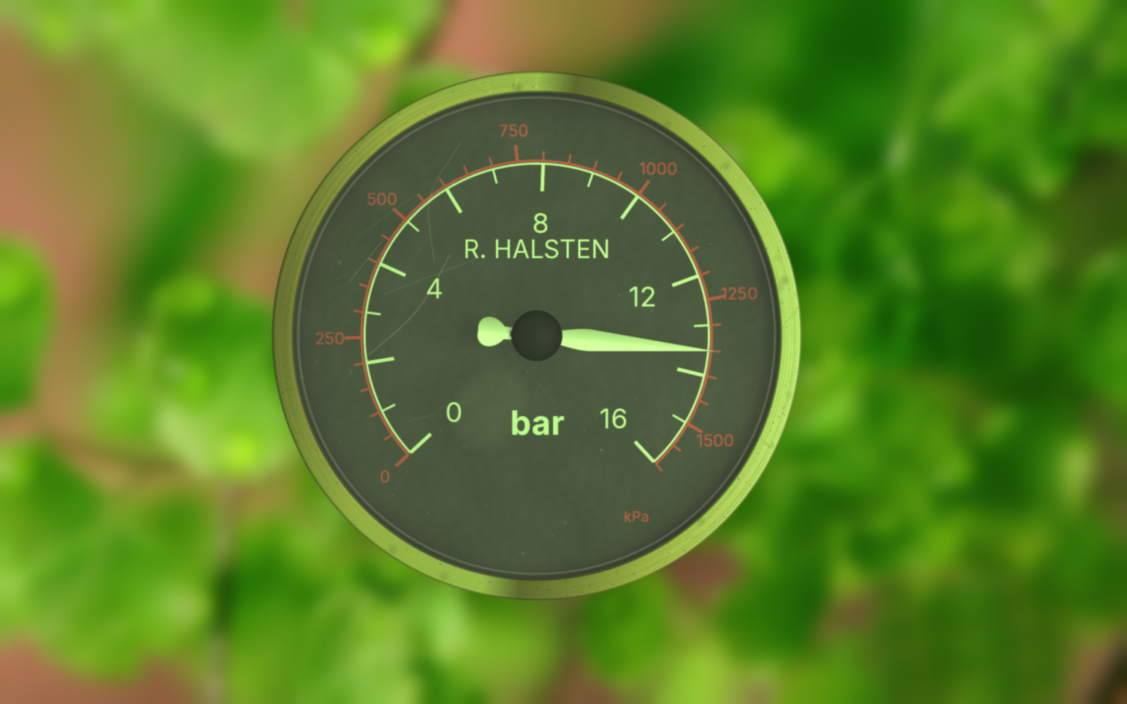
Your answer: 13.5bar
